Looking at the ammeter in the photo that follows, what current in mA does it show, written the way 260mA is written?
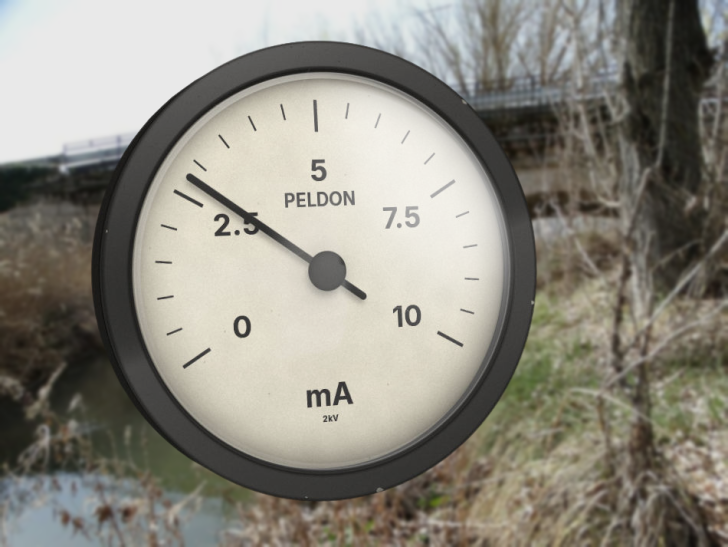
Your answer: 2.75mA
